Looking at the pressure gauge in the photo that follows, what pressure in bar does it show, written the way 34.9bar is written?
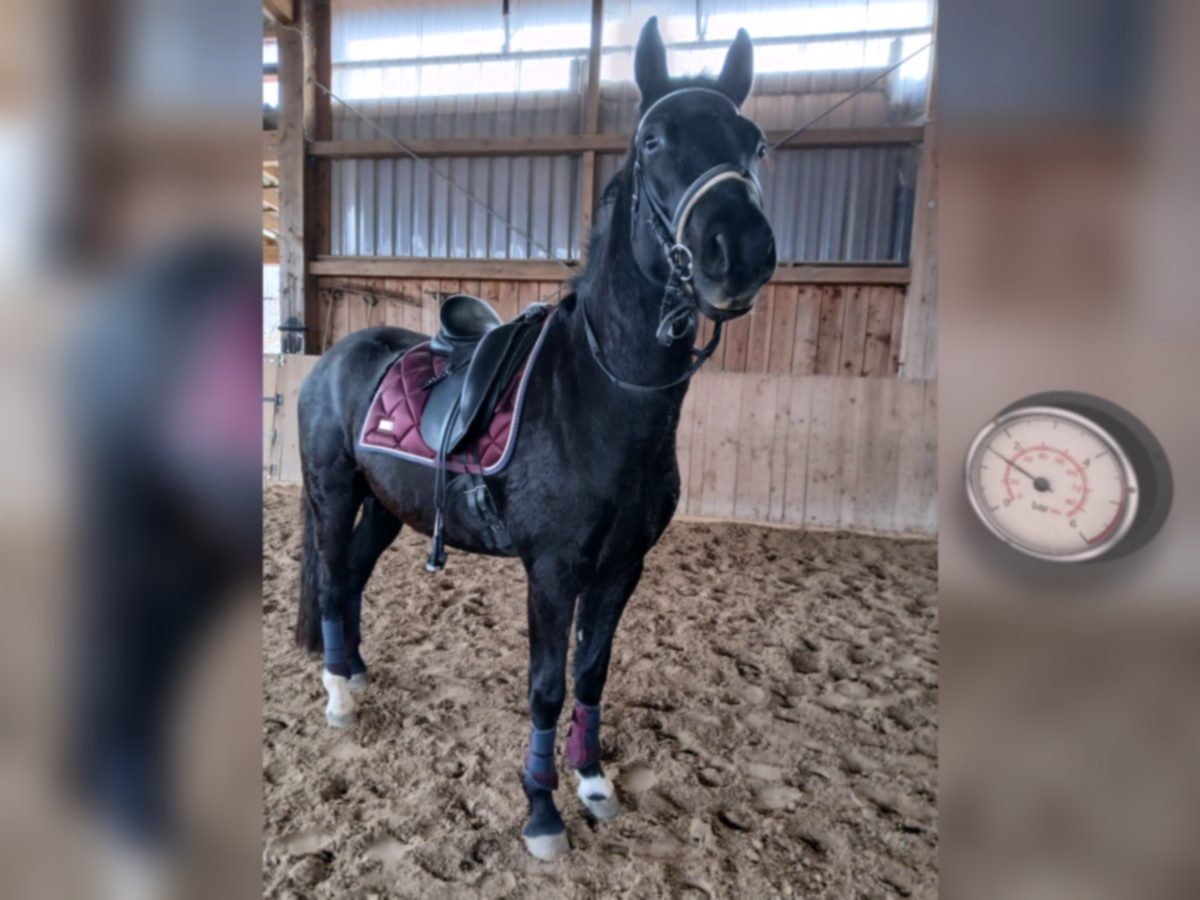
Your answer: 1.5bar
